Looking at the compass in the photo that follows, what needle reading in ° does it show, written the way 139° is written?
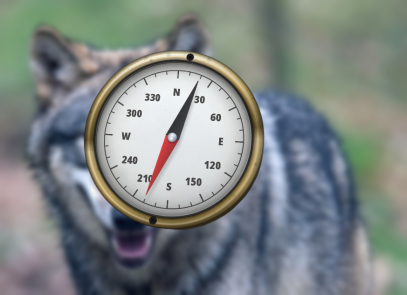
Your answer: 200°
